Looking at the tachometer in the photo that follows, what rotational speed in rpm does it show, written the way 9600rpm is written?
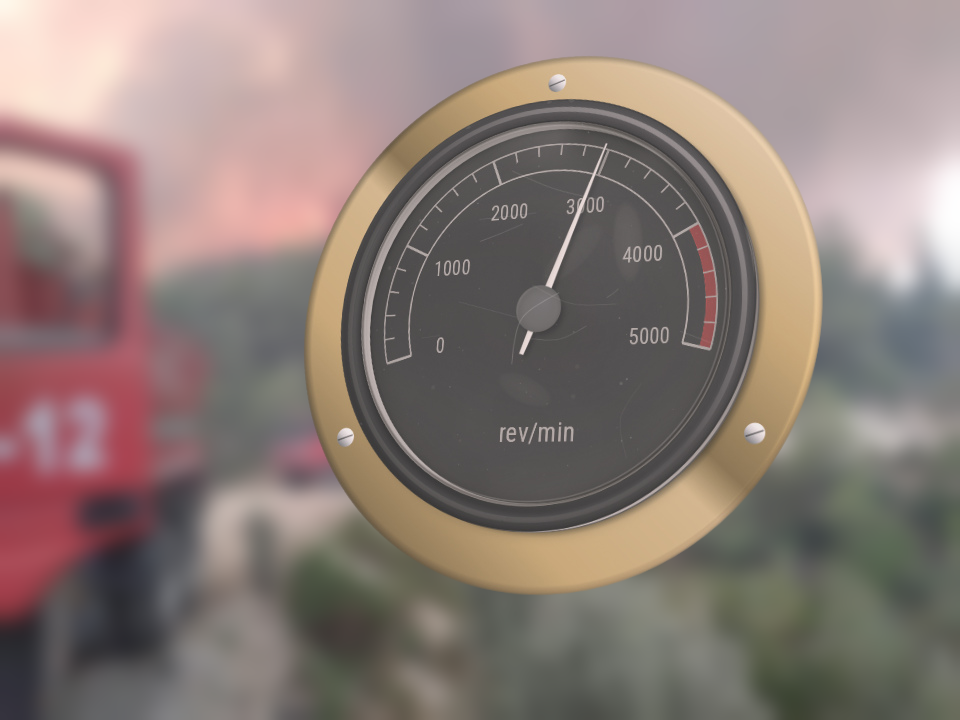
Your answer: 3000rpm
